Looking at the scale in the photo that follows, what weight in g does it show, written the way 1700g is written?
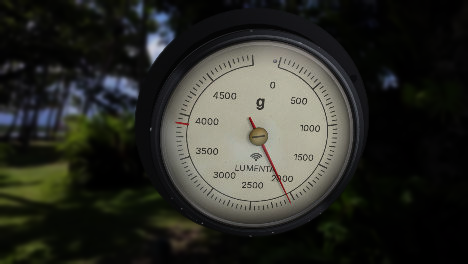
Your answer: 2050g
